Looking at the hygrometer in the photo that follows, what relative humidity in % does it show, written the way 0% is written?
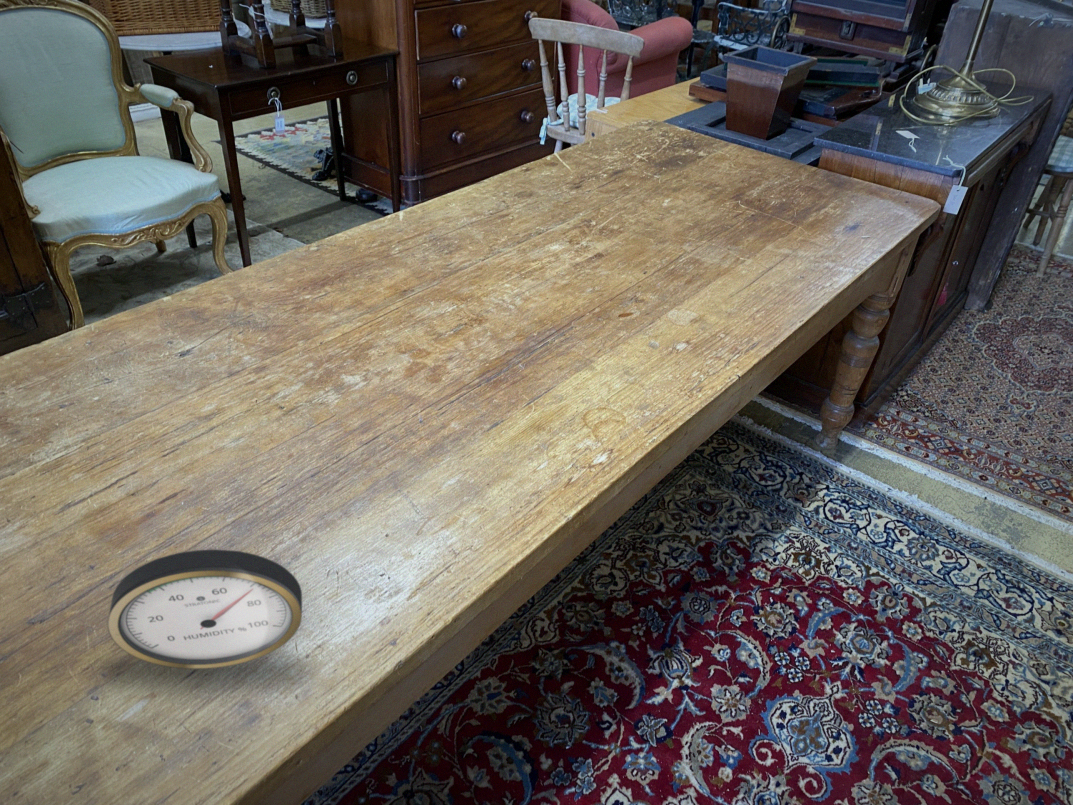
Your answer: 70%
